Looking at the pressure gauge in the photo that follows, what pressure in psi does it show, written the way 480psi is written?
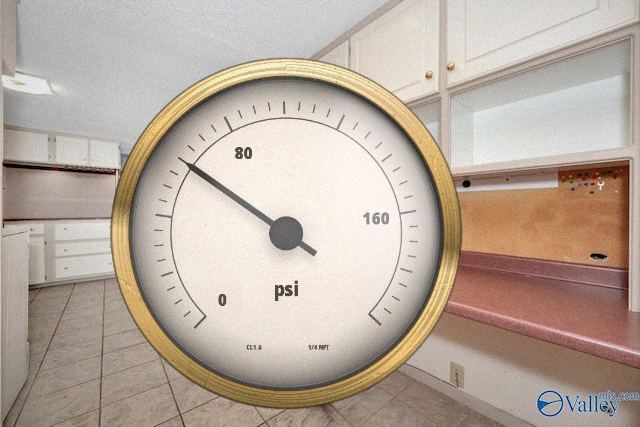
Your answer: 60psi
